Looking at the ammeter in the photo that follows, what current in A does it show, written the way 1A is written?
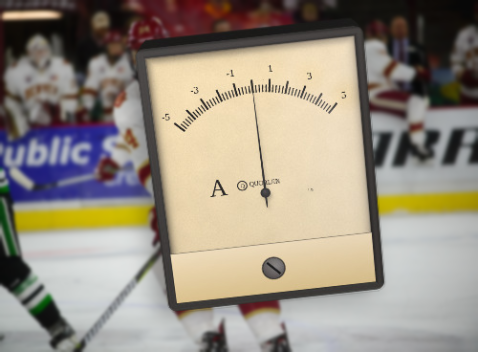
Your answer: 0A
